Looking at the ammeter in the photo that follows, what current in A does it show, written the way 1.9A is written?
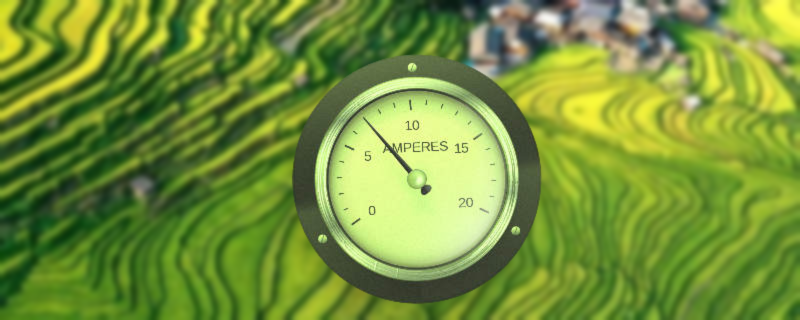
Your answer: 7A
